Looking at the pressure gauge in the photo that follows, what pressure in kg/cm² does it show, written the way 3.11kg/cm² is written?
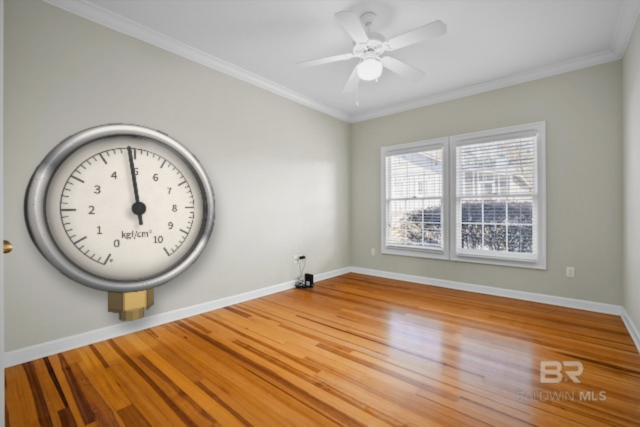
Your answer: 4.8kg/cm²
